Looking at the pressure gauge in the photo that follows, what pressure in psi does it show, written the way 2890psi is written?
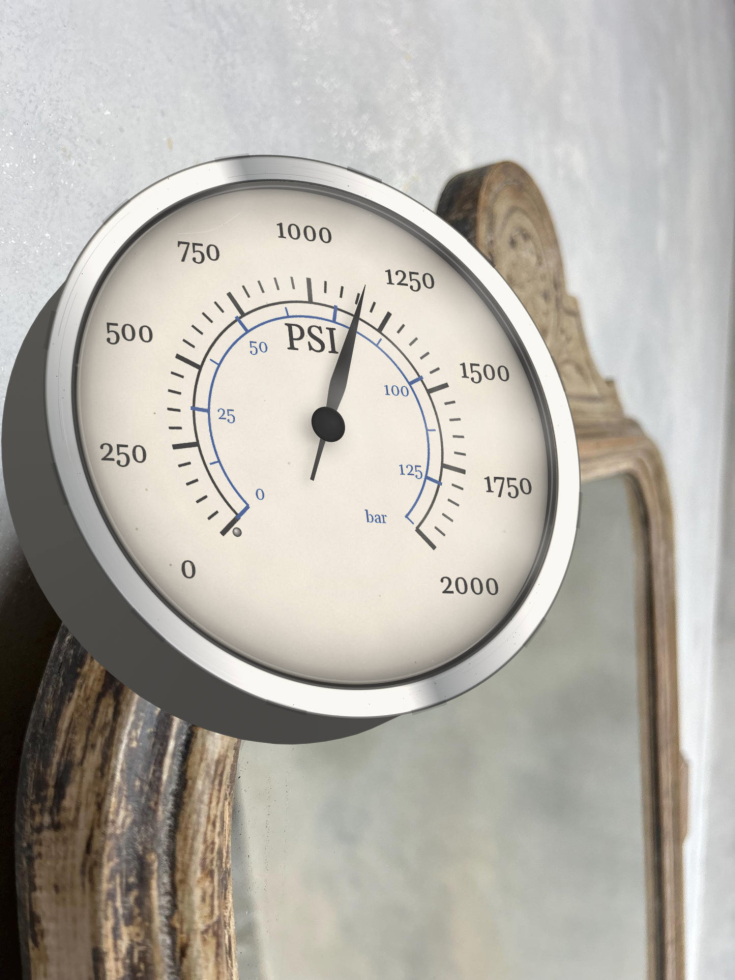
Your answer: 1150psi
